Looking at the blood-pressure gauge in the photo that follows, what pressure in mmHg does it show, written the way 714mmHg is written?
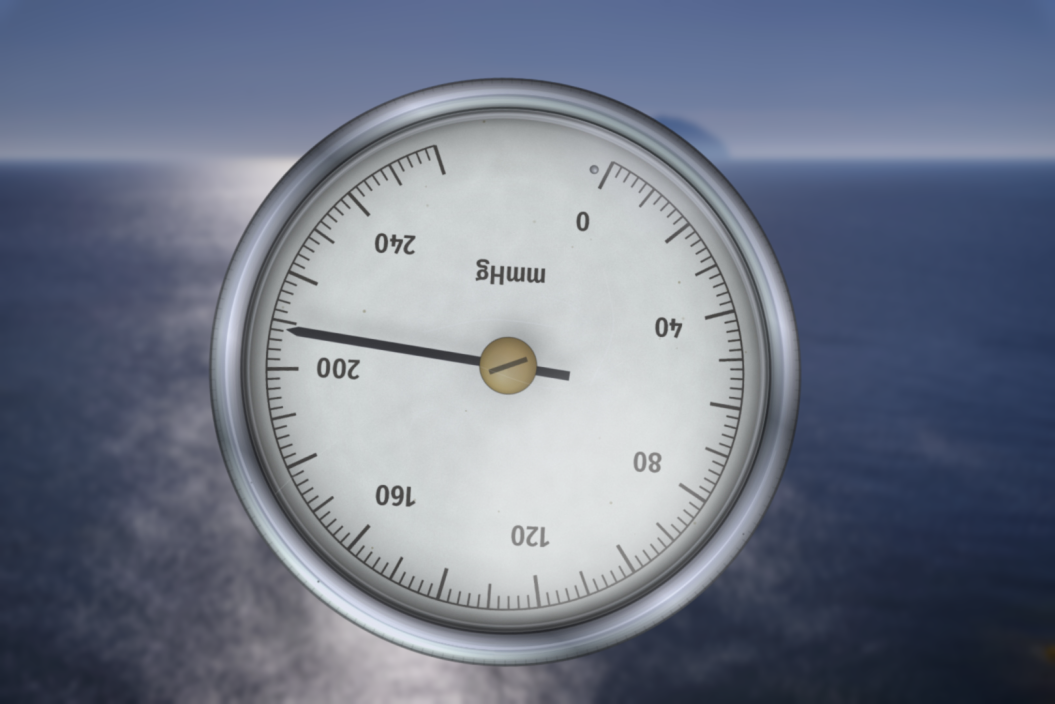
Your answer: 208mmHg
